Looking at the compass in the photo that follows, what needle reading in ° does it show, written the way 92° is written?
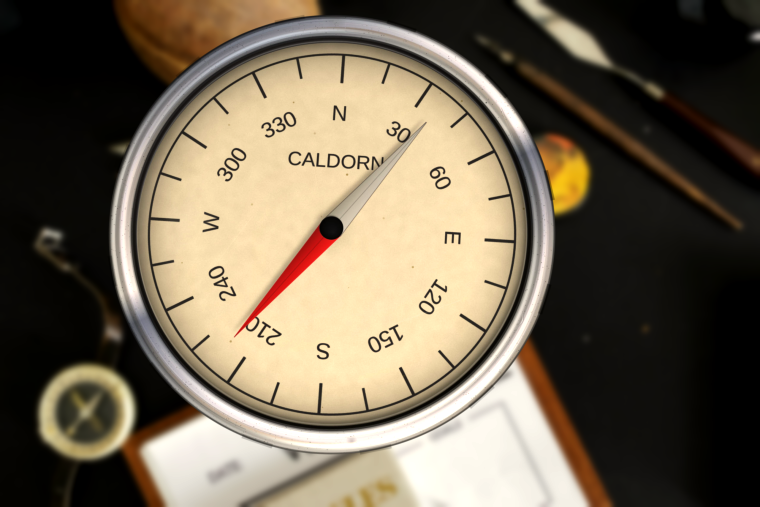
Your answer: 217.5°
